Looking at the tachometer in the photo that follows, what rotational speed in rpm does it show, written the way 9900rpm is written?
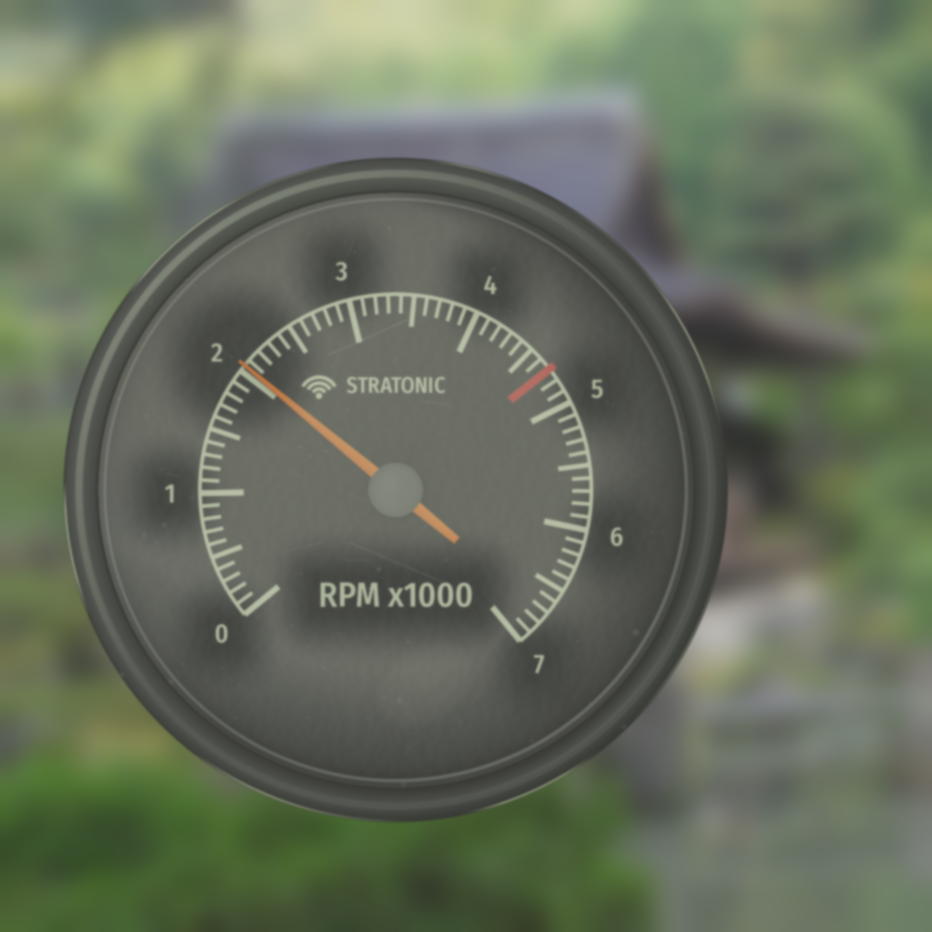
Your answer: 2050rpm
